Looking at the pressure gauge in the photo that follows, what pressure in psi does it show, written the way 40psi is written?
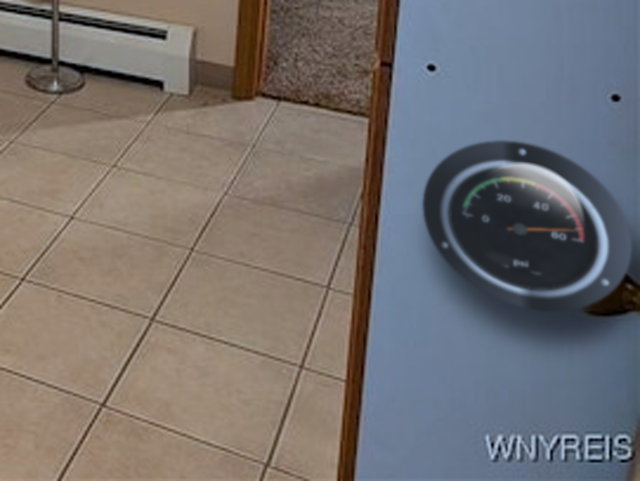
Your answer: 55psi
